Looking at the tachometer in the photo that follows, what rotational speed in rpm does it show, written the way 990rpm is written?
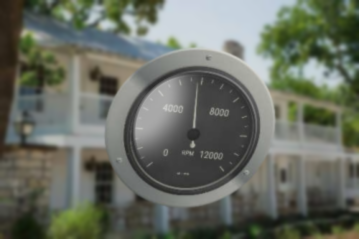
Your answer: 5750rpm
